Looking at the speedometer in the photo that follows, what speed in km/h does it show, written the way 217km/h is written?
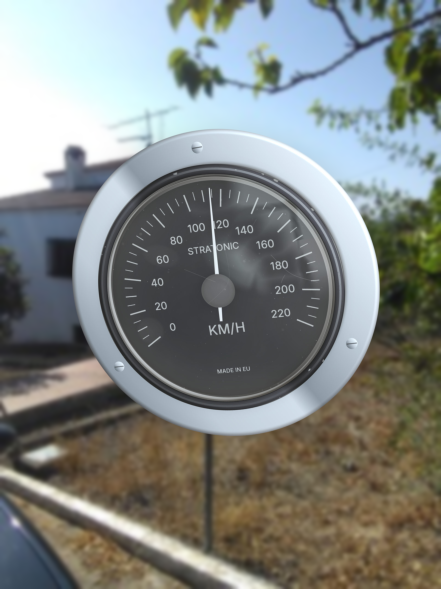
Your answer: 115km/h
